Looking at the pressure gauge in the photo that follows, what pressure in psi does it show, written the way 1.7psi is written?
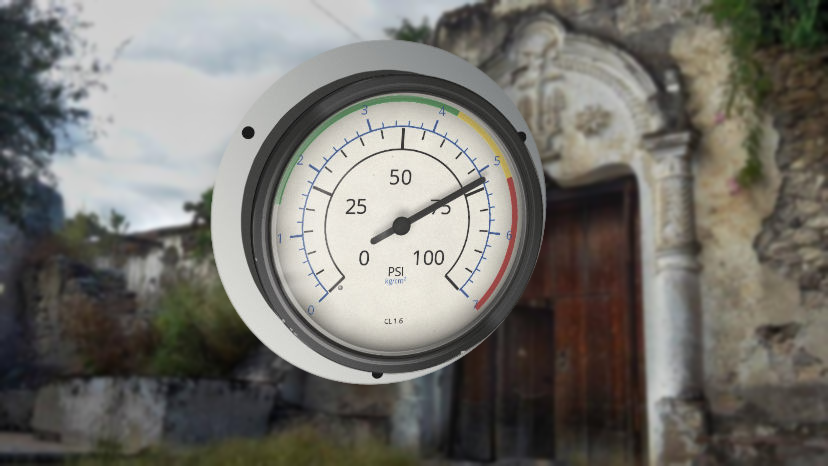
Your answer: 72.5psi
